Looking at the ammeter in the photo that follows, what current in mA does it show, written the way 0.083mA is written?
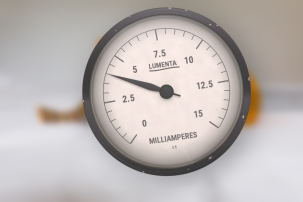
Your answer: 4mA
